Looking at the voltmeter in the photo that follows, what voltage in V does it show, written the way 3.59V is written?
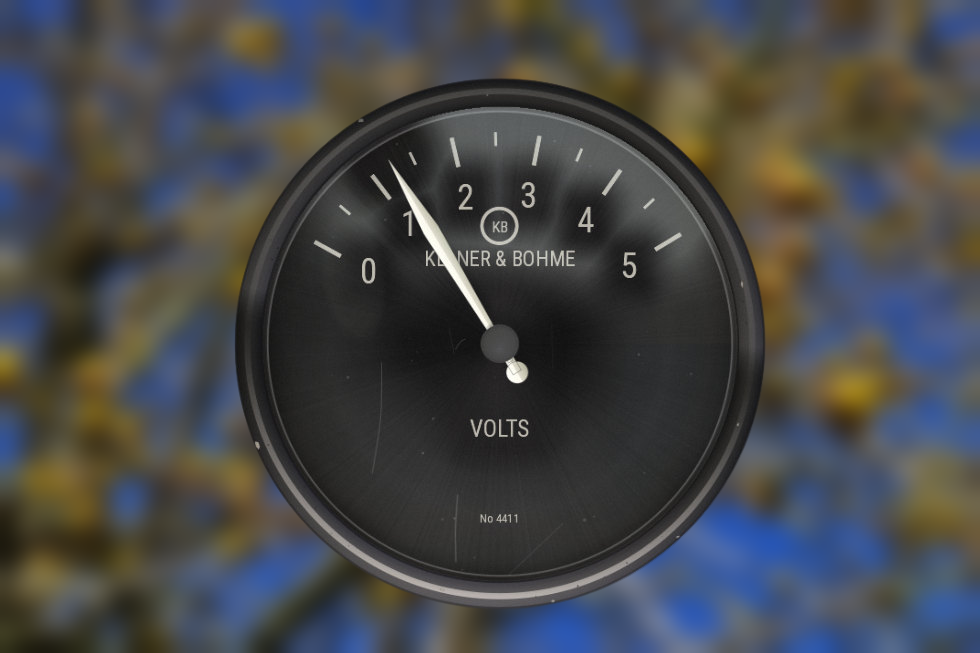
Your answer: 1.25V
